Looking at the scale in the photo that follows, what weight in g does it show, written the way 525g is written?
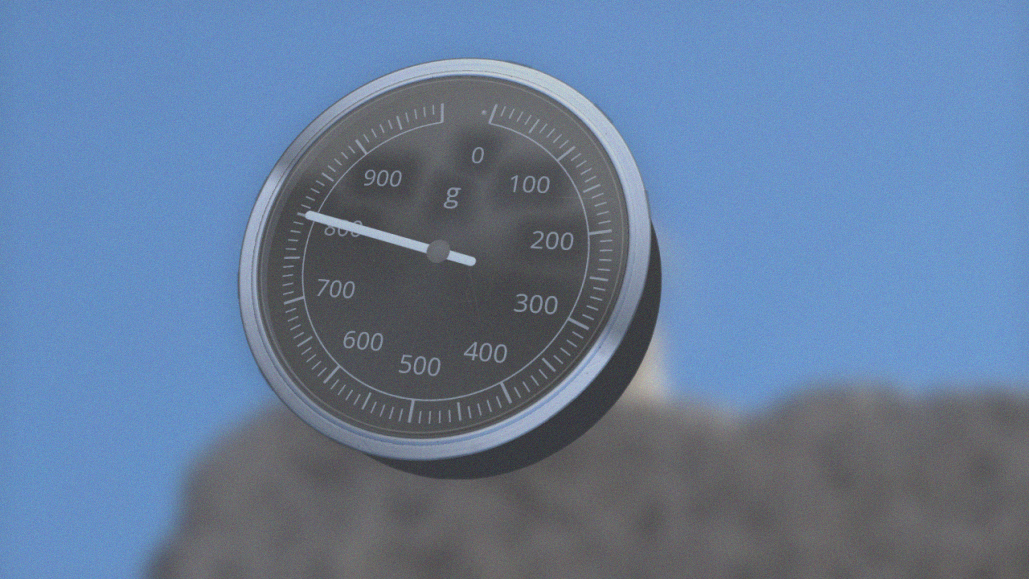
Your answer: 800g
